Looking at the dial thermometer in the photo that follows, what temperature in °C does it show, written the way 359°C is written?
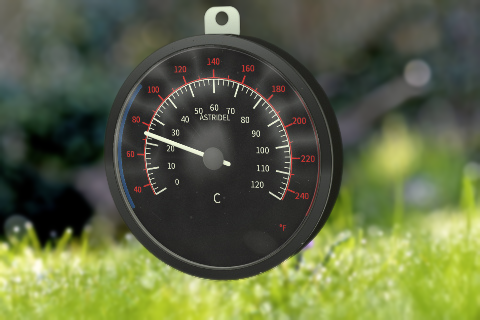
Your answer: 24°C
